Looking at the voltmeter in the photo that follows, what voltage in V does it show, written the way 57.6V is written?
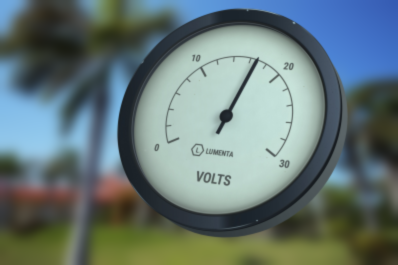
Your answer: 17V
